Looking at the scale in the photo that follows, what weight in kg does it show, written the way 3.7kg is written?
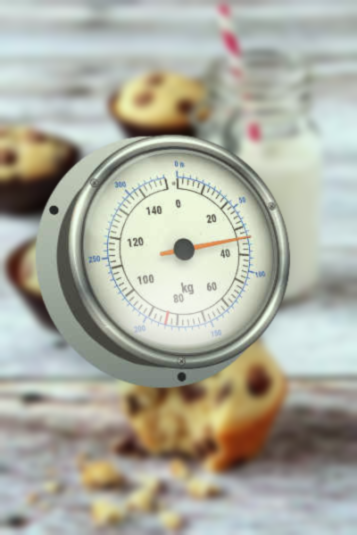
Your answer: 34kg
